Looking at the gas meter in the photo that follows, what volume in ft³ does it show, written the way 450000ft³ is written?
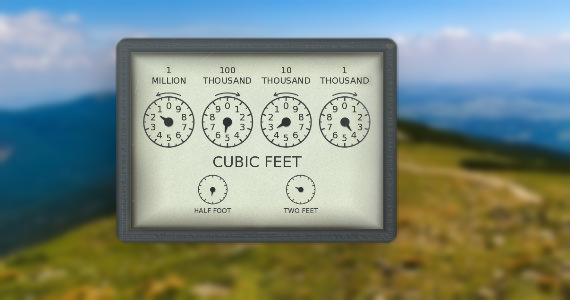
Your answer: 153400ft³
